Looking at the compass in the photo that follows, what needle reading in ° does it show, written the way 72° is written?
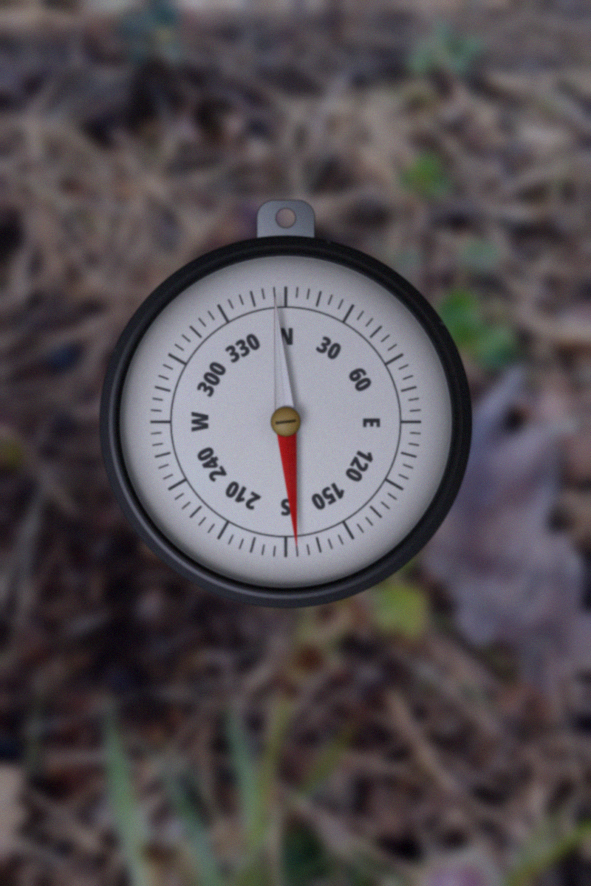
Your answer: 175°
